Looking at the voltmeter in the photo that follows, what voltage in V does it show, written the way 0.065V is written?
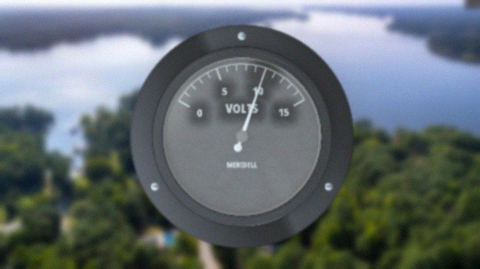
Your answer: 10V
